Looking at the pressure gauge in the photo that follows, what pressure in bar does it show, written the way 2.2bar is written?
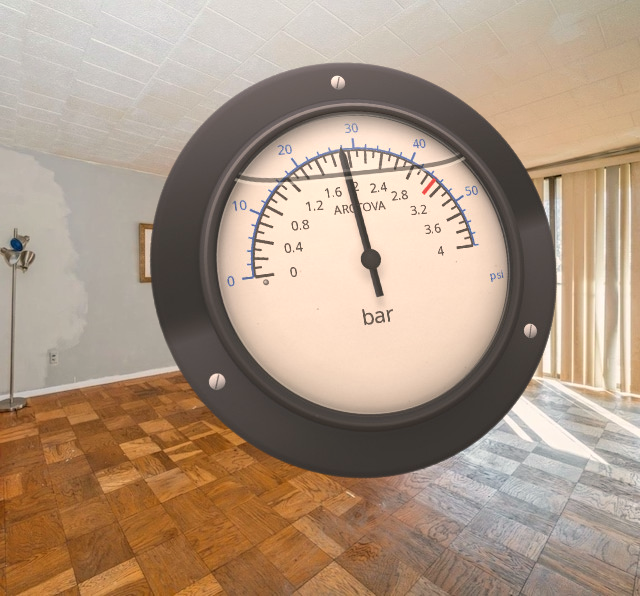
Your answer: 1.9bar
